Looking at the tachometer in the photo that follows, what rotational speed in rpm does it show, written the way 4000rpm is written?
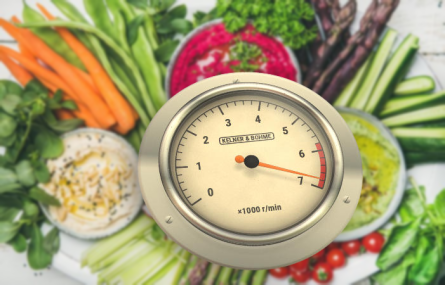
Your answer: 6800rpm
